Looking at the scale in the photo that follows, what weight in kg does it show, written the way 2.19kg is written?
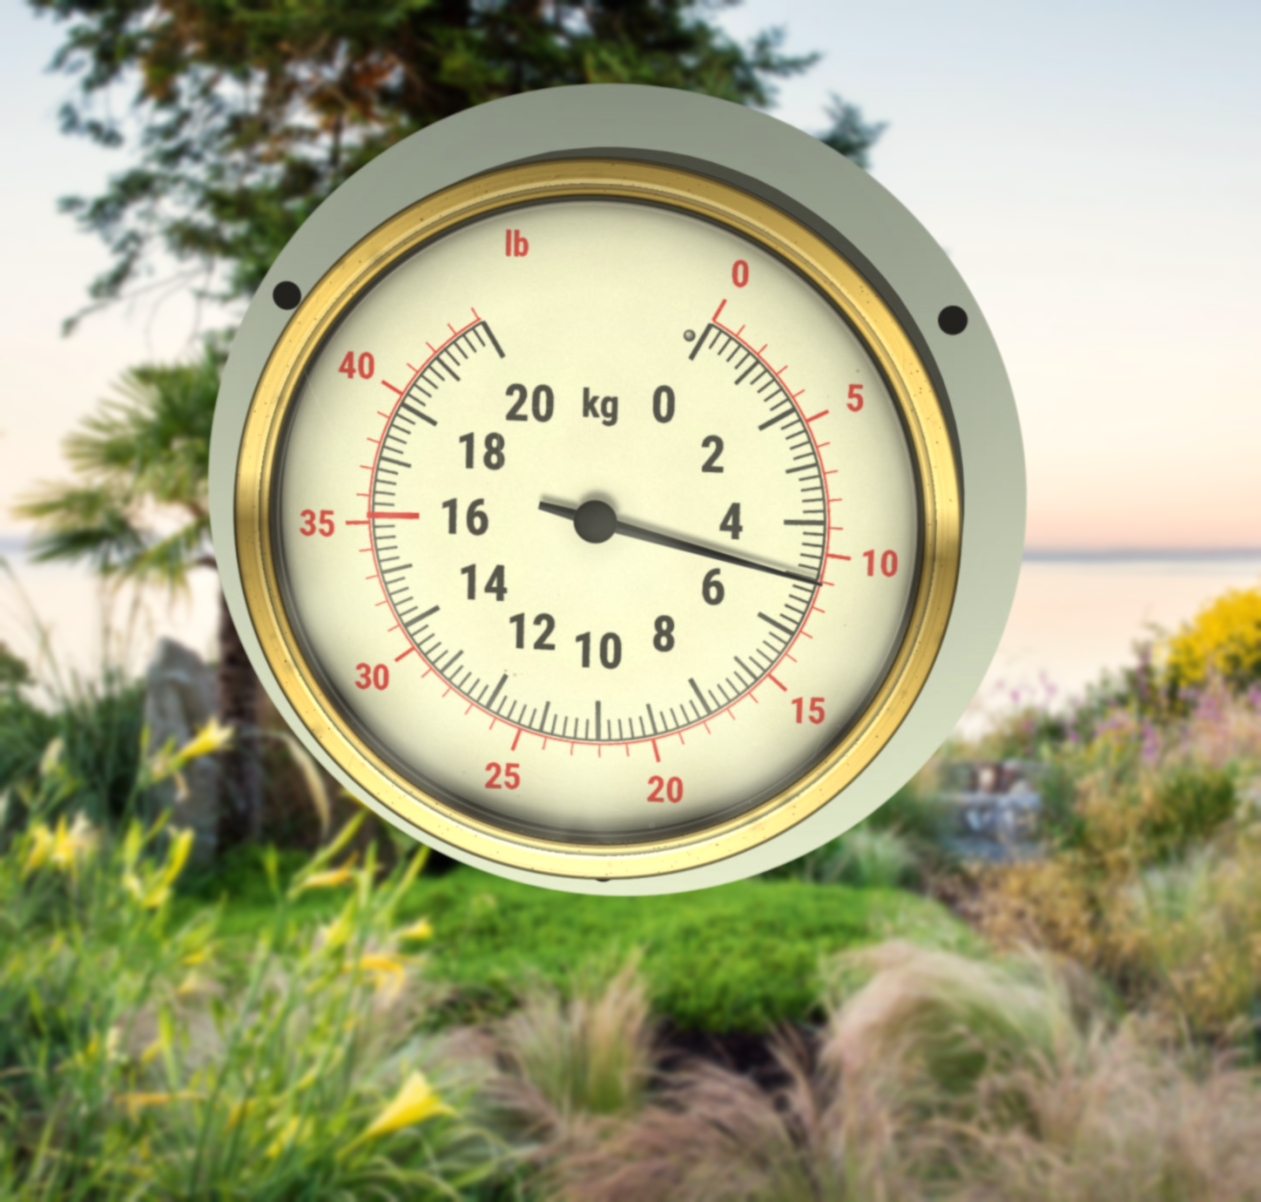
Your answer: 5kg
